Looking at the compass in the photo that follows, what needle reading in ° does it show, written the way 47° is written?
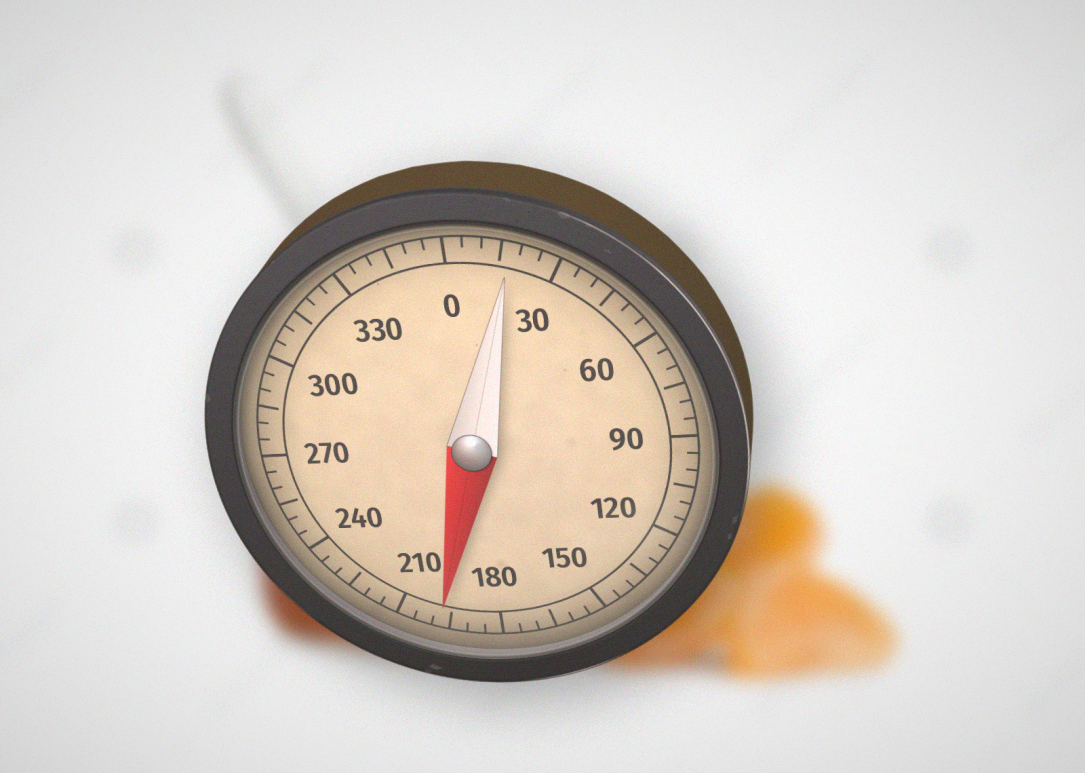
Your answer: 197.5°
